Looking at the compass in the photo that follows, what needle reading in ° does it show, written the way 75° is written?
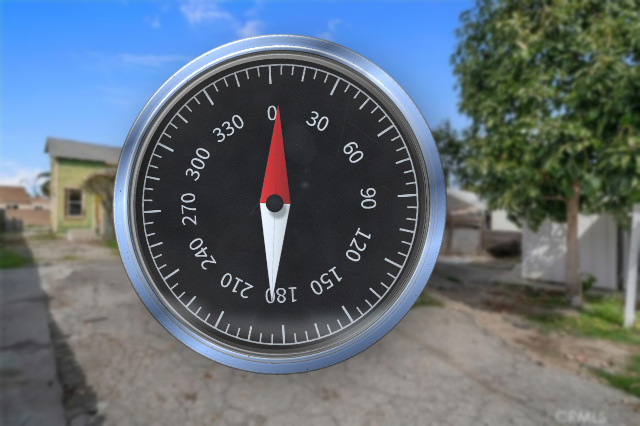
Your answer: 5°
